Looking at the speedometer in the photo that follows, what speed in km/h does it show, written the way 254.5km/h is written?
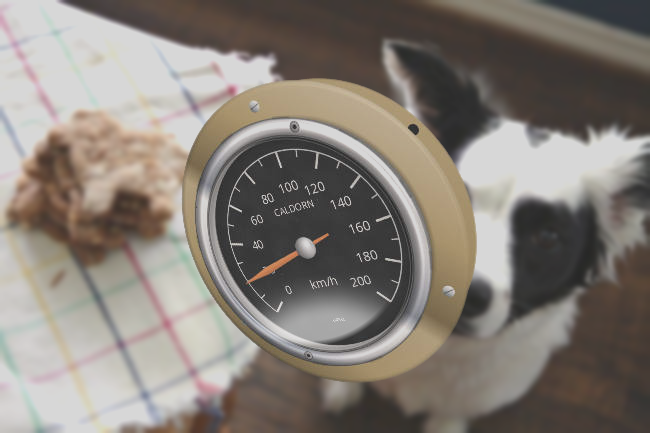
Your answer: 20km/h
